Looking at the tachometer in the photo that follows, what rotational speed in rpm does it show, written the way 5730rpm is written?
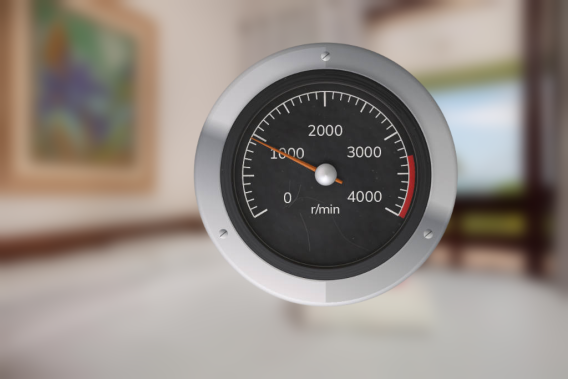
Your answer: 950rpm
